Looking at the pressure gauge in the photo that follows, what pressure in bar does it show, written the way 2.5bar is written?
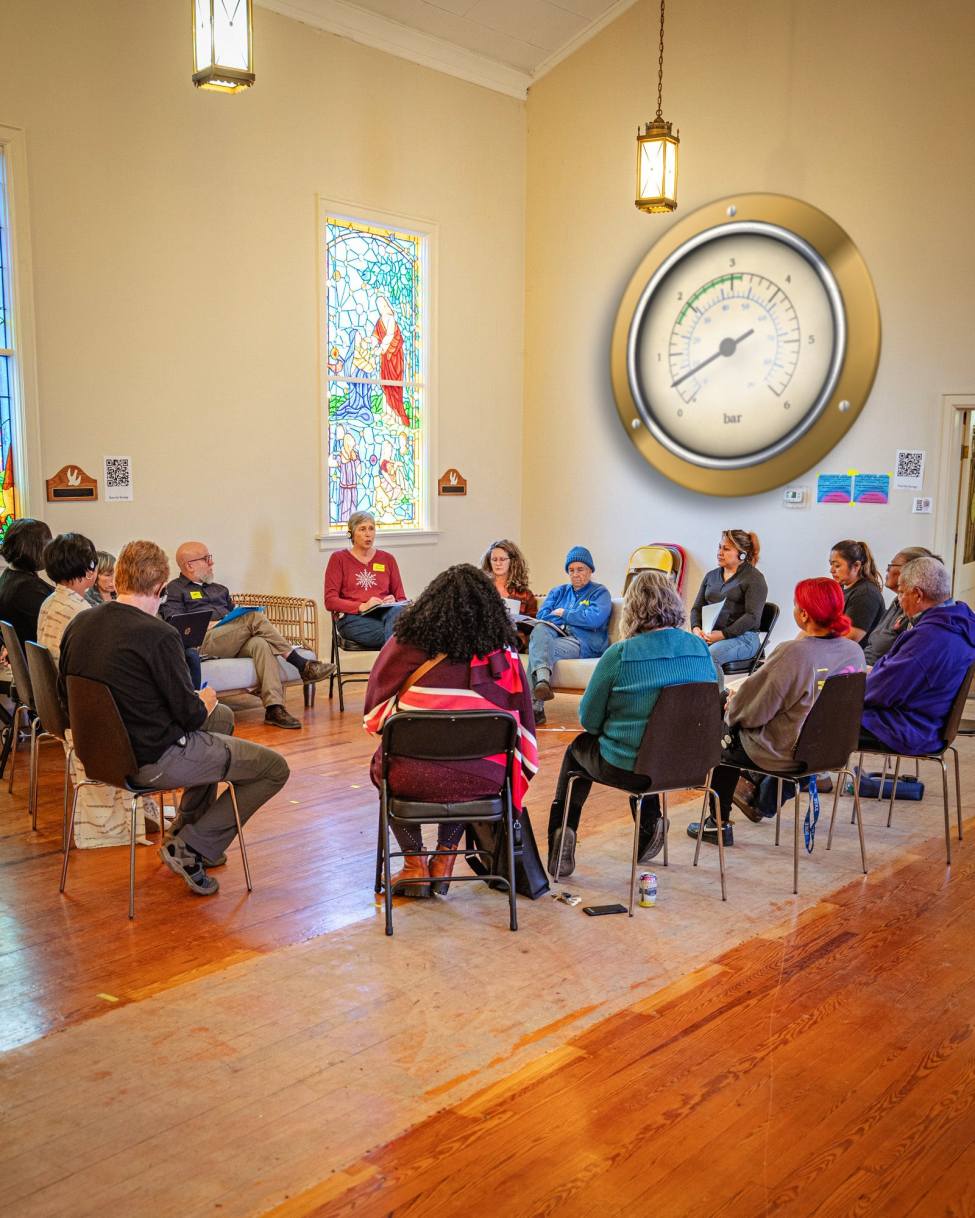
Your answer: 0.4bar
